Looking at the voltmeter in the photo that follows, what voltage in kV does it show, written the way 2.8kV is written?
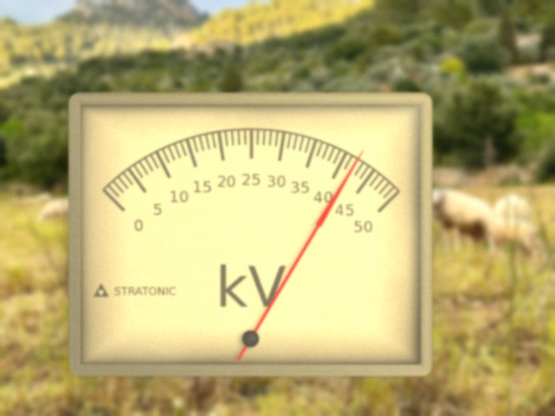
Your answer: 42kV
